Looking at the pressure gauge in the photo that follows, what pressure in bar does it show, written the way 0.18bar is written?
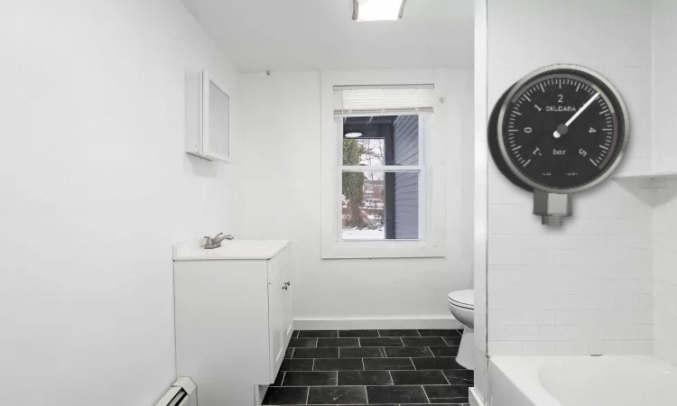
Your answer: 3bar
